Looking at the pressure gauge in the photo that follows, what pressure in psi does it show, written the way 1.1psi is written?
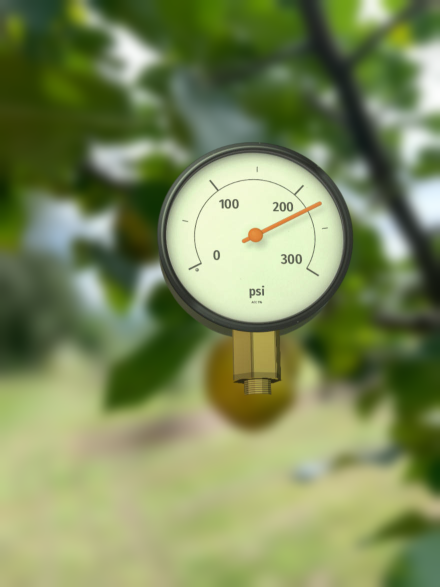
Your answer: 225psi
